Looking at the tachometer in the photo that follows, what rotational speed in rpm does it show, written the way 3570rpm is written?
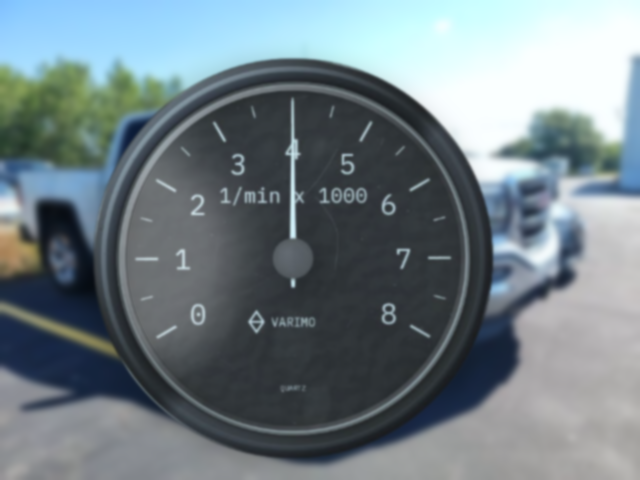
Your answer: 4000rpm
